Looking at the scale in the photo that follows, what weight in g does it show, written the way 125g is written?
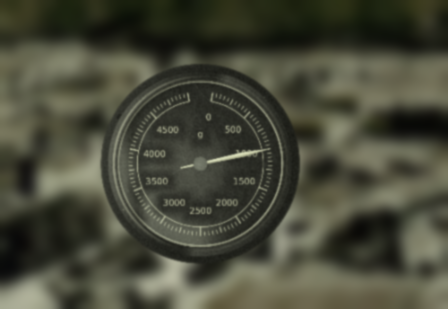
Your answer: 1000g
